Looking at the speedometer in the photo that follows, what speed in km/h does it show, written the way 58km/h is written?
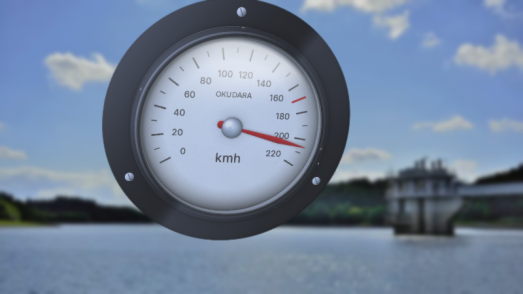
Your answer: 205km/h
